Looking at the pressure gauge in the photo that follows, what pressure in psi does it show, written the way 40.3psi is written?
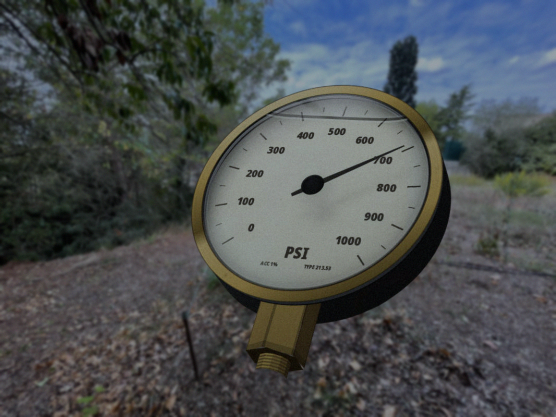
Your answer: 700psi
